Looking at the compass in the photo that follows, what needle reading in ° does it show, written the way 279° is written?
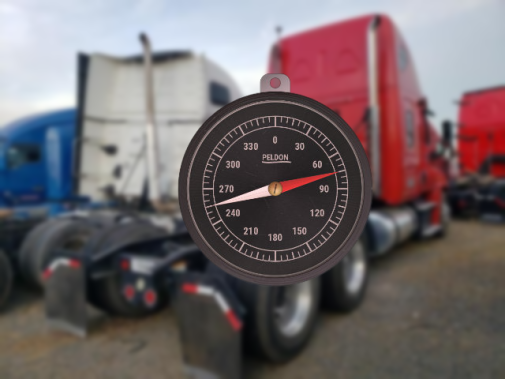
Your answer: 75°
